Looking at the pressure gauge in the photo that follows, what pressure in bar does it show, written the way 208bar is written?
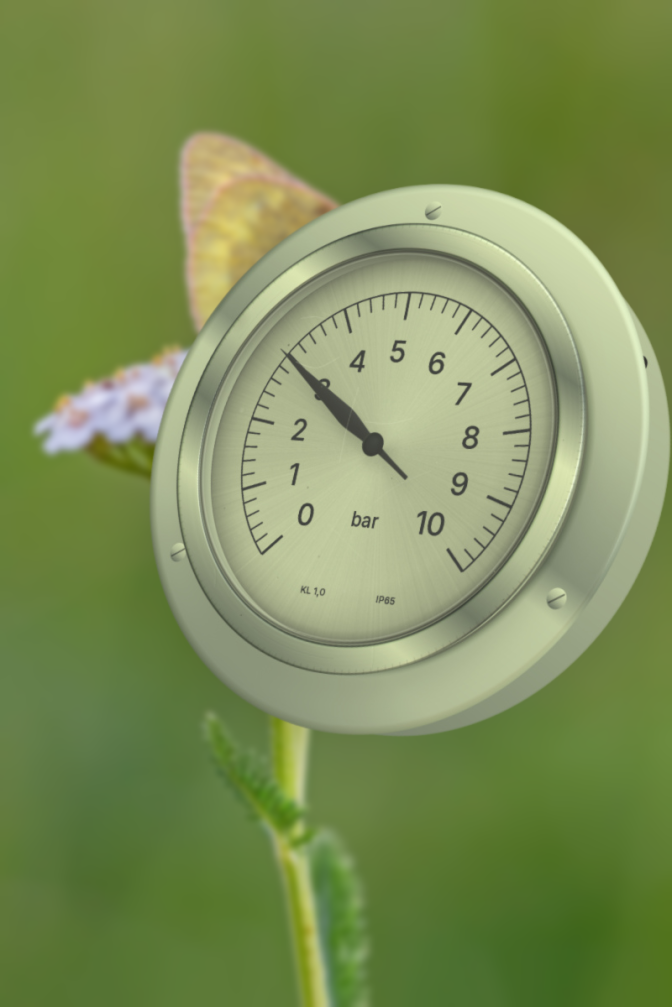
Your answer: 3bar
